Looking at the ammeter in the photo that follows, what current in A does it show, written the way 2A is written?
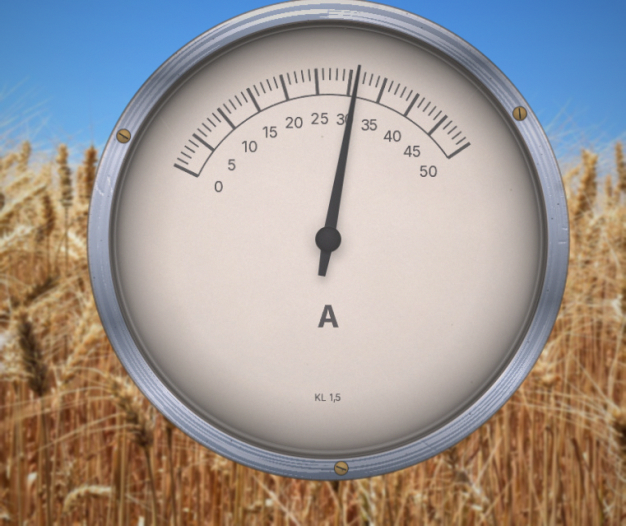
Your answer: 31A
